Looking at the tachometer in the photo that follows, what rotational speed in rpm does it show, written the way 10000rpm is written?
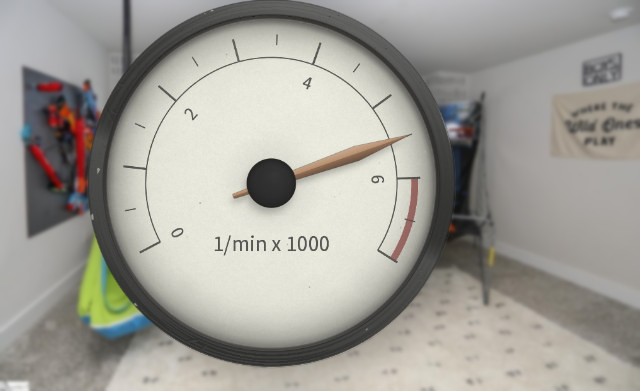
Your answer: 5500rpm
